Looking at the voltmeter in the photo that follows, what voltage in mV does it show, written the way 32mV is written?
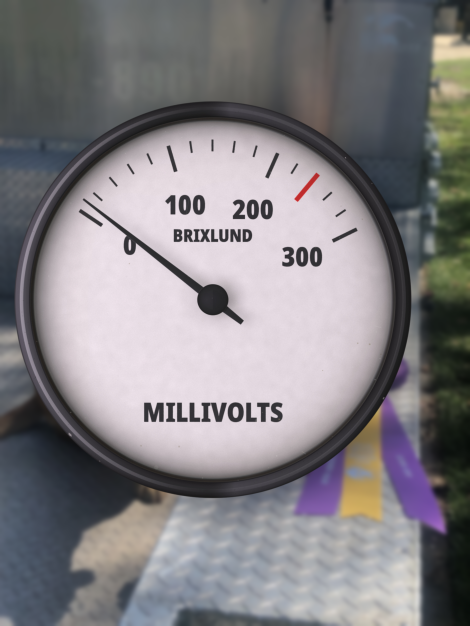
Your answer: 10mV
